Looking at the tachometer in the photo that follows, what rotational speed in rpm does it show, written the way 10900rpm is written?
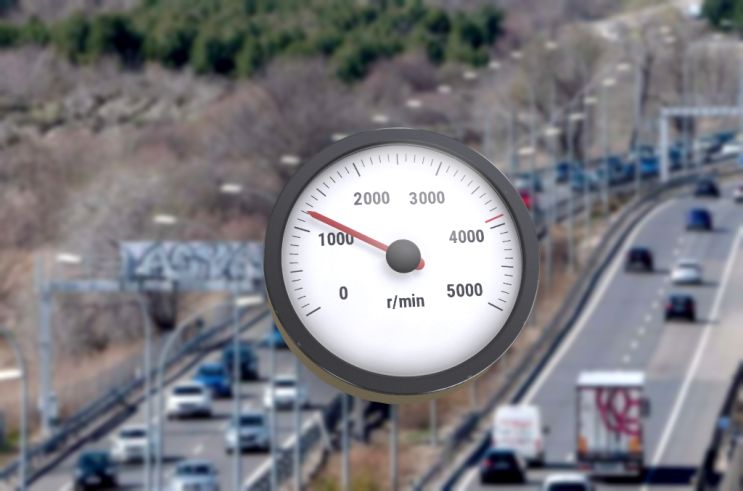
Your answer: 1200rpm
